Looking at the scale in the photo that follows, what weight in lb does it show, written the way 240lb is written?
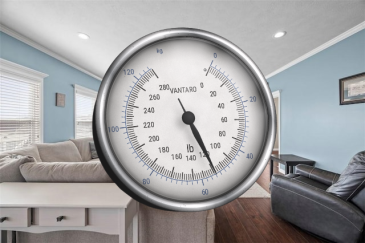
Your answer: 120lb
